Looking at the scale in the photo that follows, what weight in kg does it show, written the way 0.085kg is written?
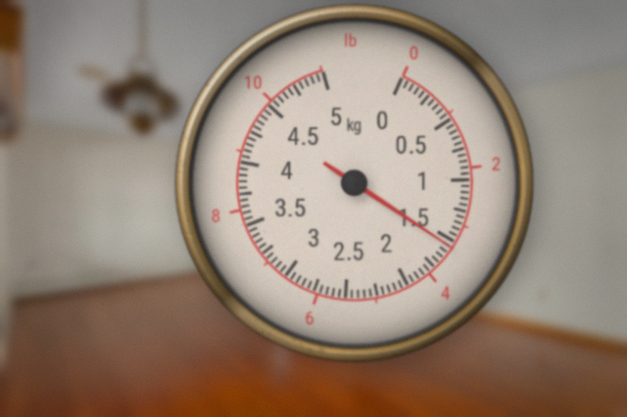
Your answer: 1.55kg
